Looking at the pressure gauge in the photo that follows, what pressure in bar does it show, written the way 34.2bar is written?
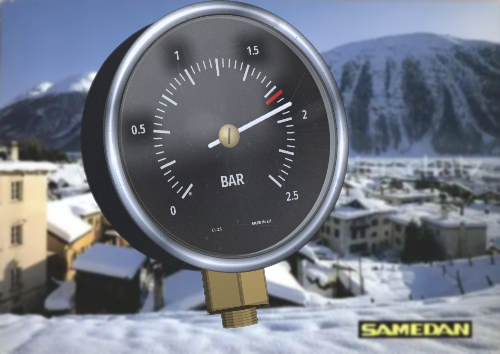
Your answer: 1.9bar
